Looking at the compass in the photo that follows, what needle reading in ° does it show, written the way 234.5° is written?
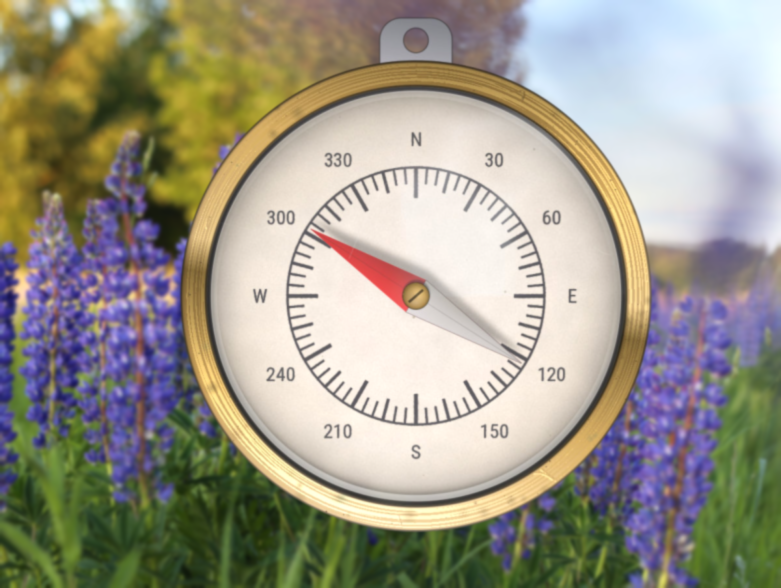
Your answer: 302.5°
